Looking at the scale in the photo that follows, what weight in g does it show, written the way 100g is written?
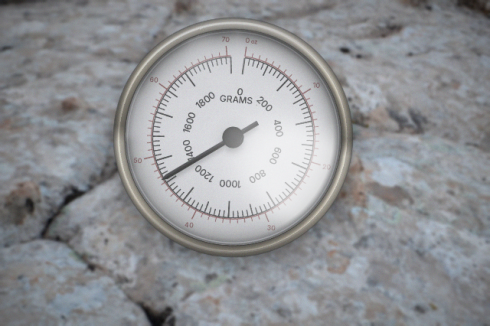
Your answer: 1320g
